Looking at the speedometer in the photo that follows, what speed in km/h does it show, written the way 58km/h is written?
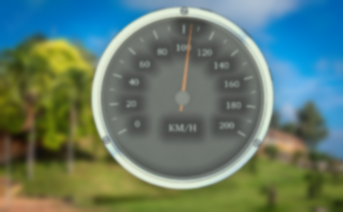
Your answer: 105km/h
